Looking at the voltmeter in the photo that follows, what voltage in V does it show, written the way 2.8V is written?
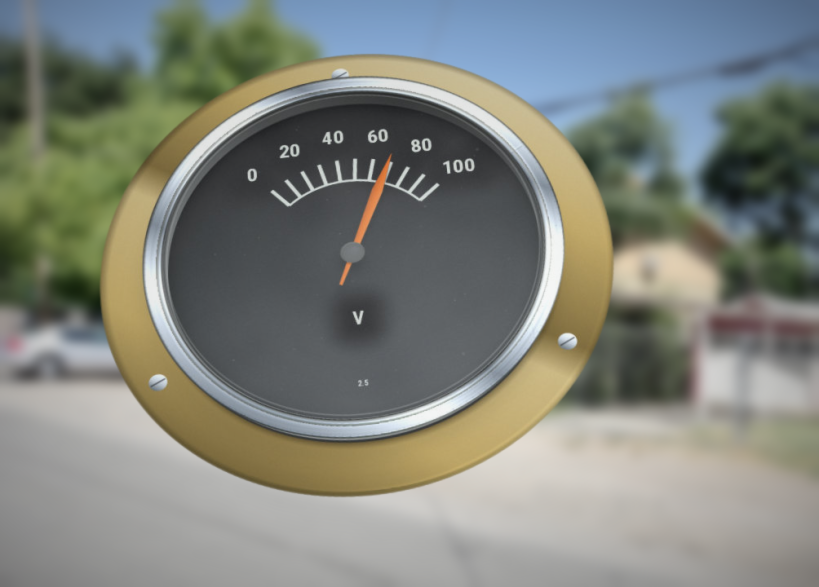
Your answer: 70V
